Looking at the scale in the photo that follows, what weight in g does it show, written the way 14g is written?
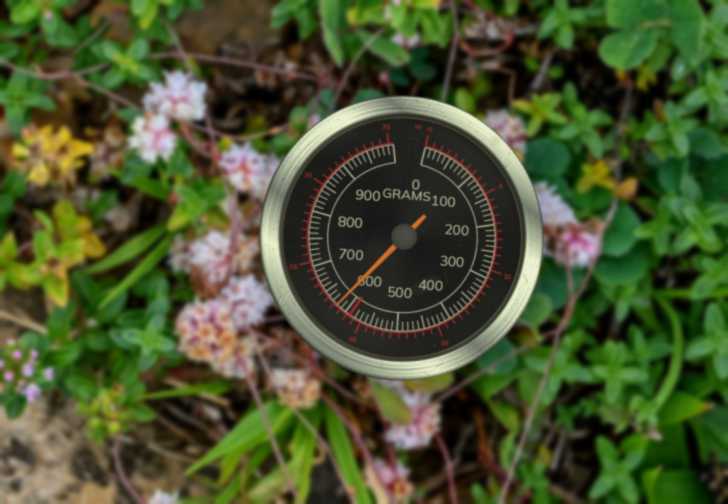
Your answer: 620g
